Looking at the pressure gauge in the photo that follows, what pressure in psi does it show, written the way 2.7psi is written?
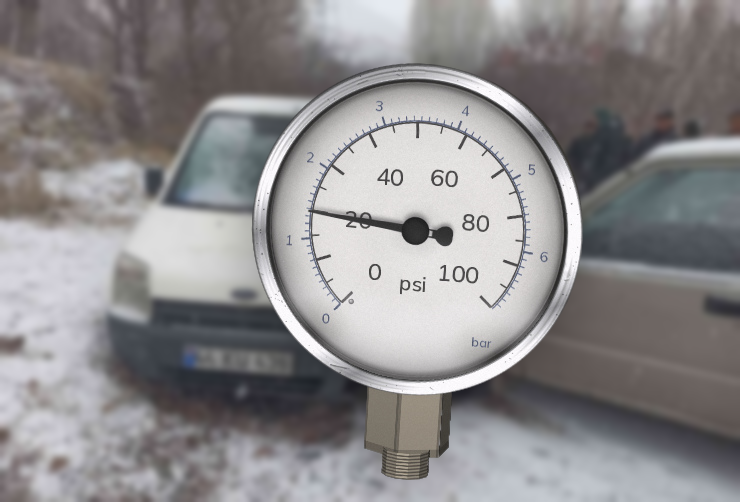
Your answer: 20psi
